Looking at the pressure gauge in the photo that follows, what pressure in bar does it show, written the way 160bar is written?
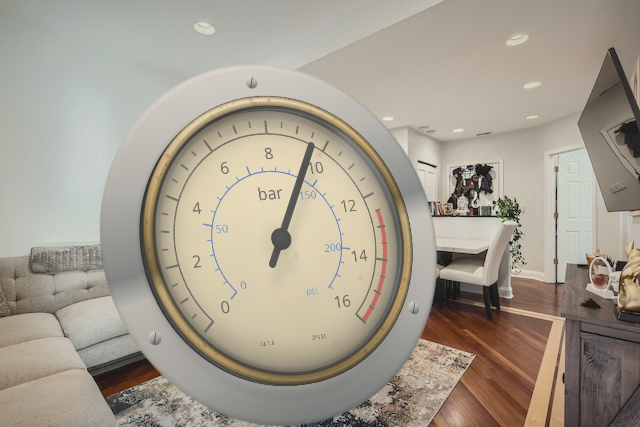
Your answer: 9.5bar
